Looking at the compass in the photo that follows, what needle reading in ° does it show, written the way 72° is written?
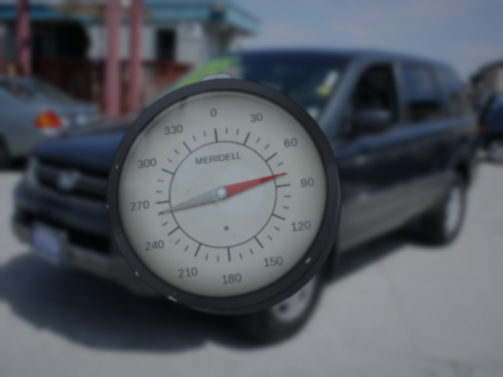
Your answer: 80°
